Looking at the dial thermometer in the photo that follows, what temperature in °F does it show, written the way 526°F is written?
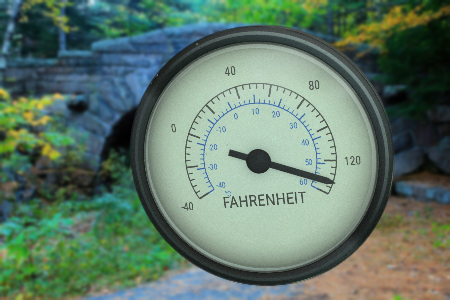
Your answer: 132°F
